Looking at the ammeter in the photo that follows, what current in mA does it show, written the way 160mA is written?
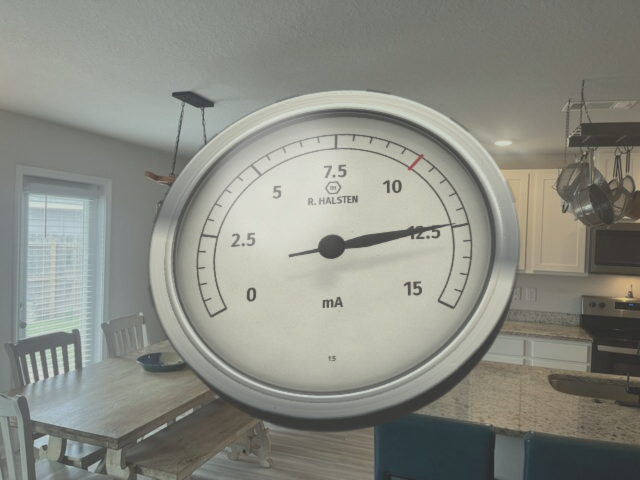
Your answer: 12.5mA
